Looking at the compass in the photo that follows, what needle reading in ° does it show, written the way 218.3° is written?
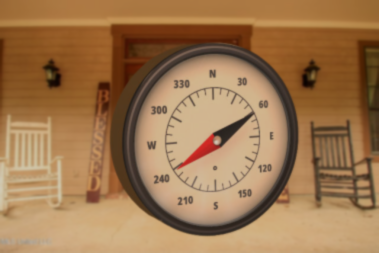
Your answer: 240°
